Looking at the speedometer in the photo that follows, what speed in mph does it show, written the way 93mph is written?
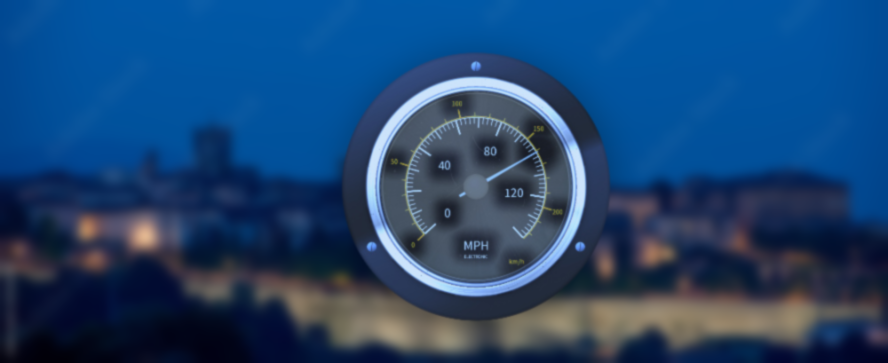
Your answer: 100mph
